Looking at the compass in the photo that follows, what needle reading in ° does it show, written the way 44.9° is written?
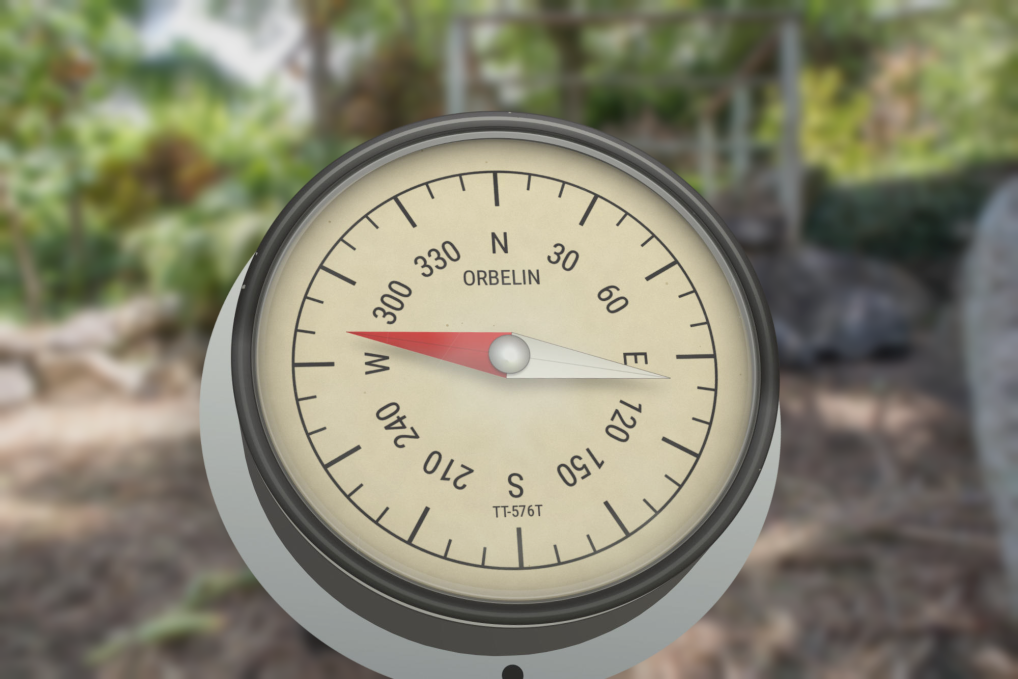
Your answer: 280°
